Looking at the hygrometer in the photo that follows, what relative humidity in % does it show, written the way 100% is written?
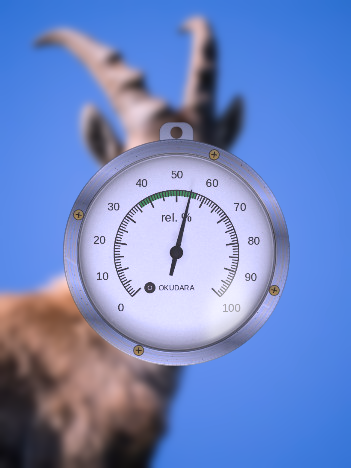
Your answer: 55%
